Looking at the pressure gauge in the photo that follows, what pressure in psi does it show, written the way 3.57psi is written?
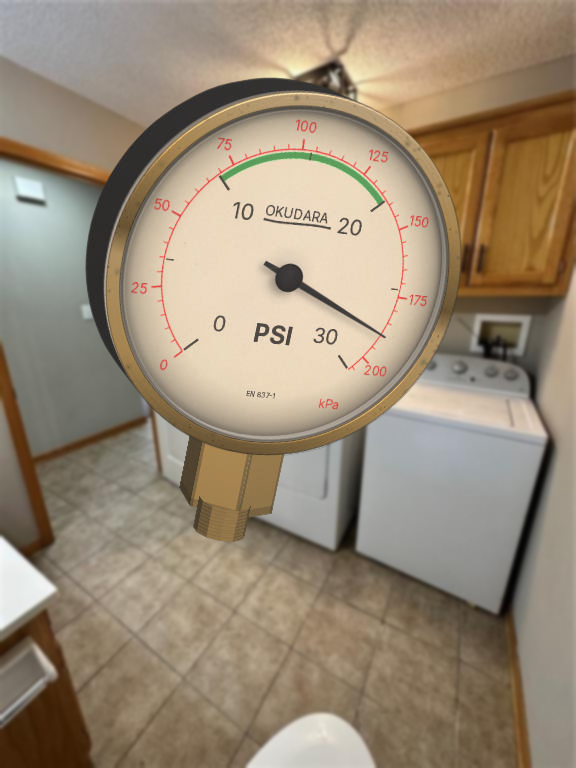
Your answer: 27.5psi
